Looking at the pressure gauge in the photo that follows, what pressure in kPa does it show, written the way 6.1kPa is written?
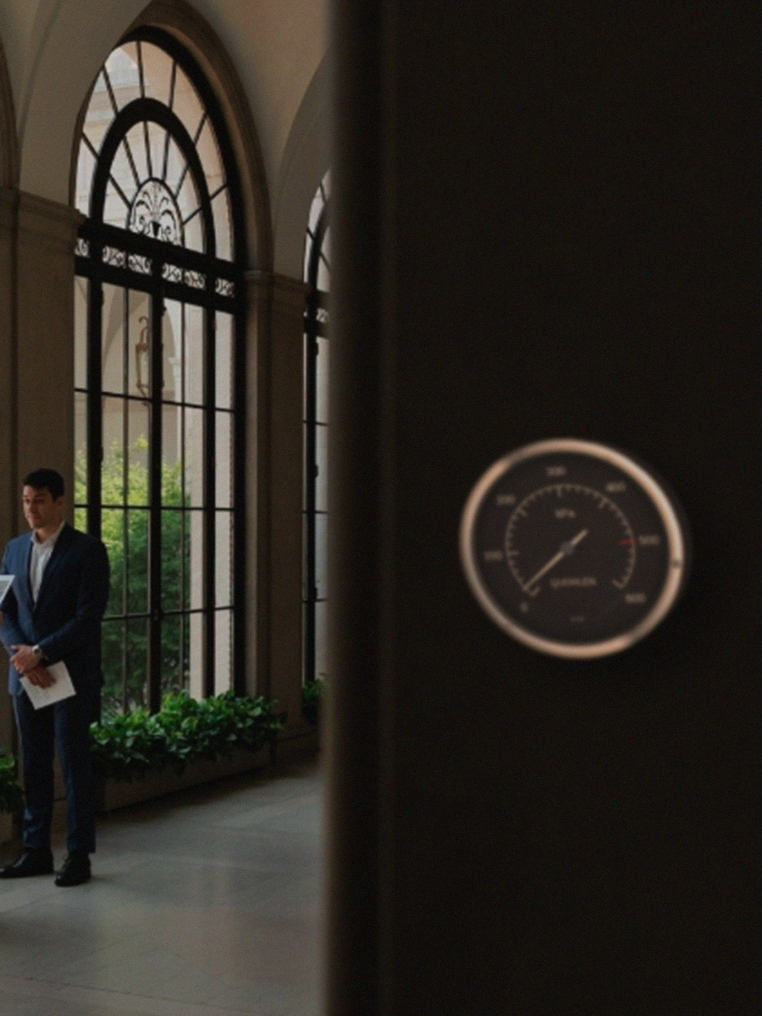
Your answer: 20kPa
